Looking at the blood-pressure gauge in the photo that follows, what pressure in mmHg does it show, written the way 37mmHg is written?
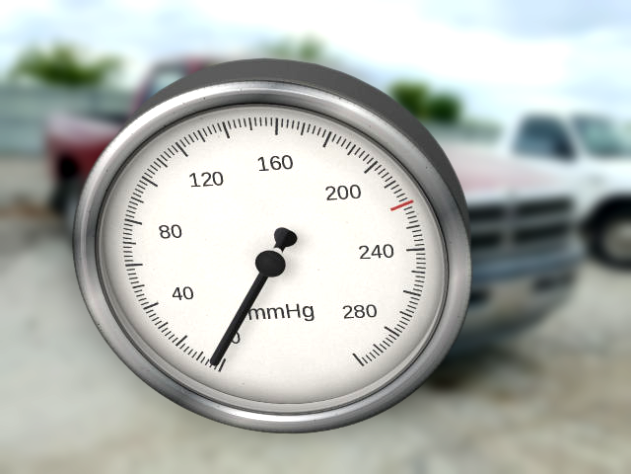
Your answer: 4mmHg
